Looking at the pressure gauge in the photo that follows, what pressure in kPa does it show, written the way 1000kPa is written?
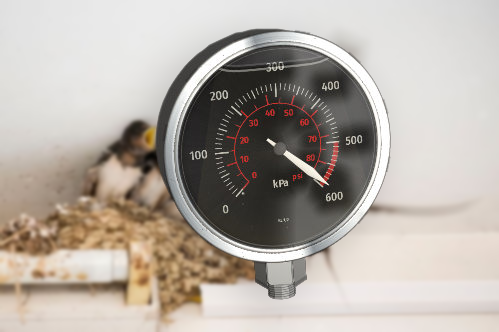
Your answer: 590kPa
